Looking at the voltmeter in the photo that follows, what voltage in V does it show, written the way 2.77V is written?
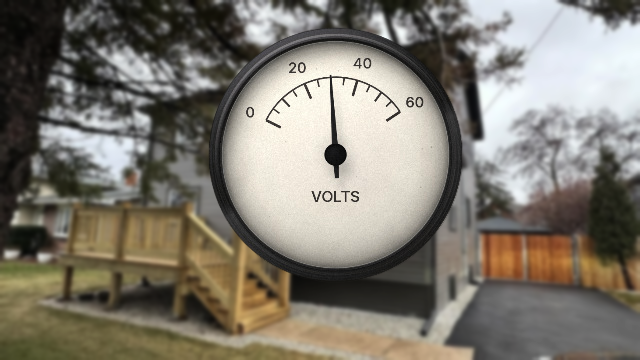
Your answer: 30V
